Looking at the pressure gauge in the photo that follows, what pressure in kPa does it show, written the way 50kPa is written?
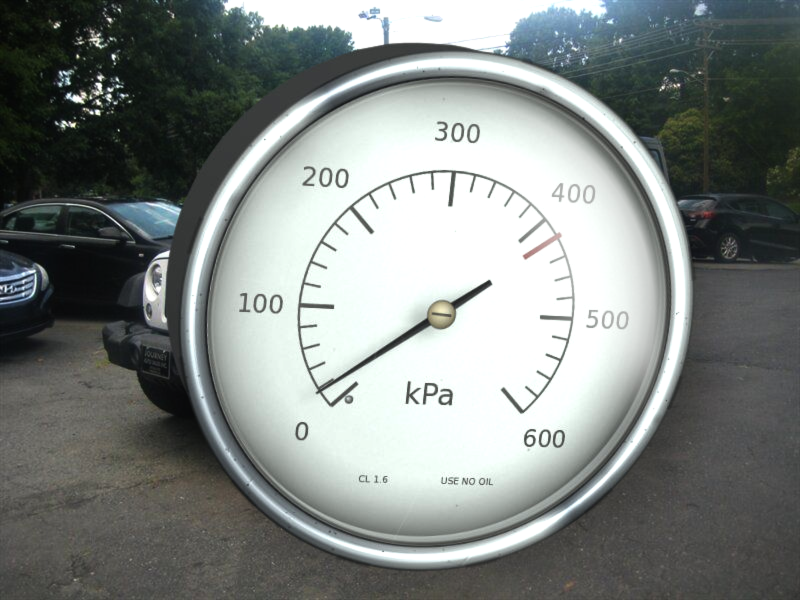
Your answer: 20kPa
